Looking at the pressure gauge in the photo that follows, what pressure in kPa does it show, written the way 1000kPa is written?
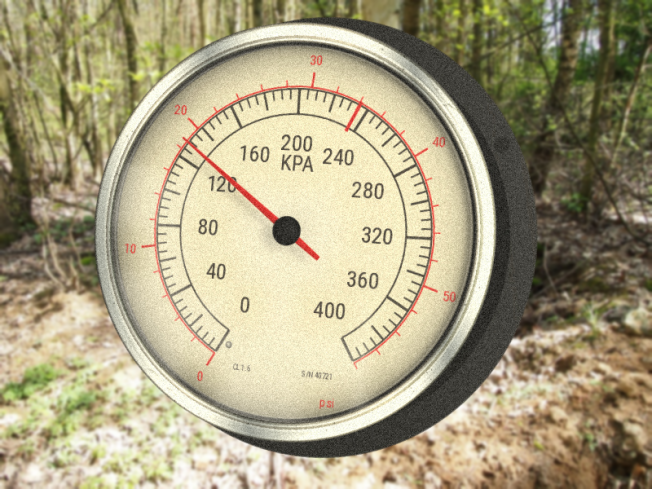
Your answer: 130kPa
